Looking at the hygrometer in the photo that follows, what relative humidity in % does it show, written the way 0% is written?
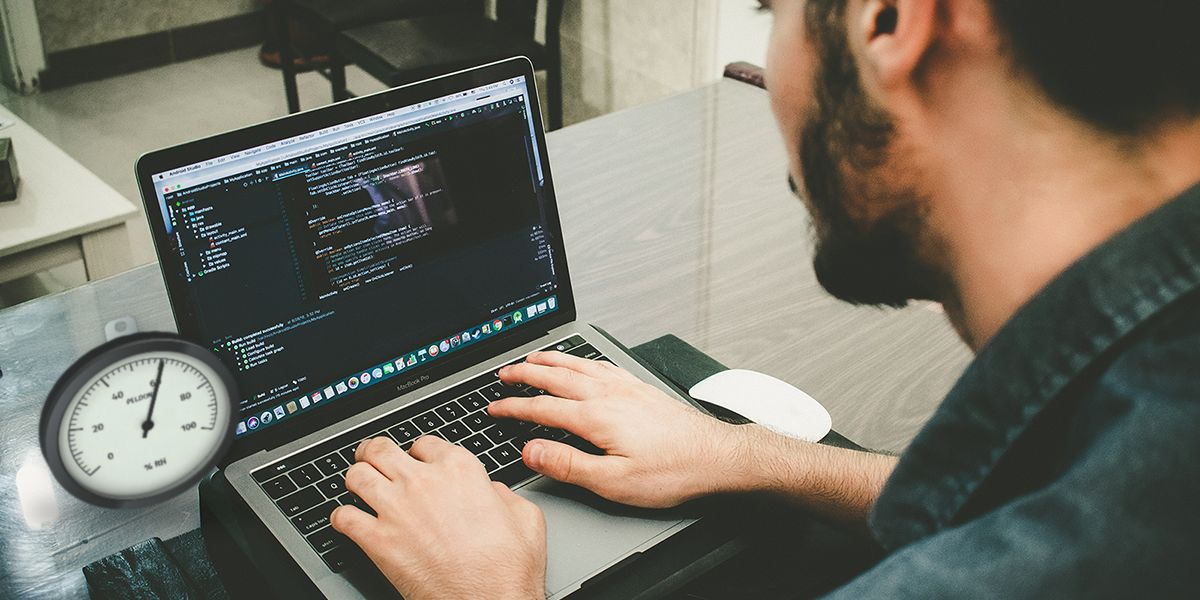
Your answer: 60%
